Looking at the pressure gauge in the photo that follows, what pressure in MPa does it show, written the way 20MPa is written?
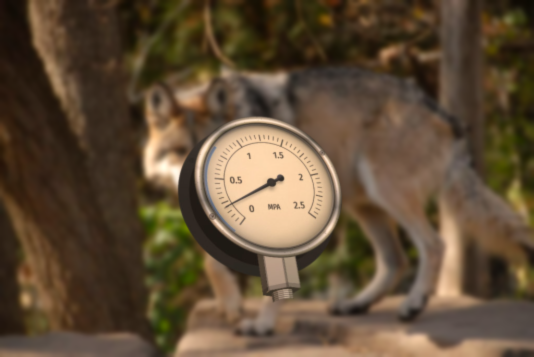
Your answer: 0.2MPa
